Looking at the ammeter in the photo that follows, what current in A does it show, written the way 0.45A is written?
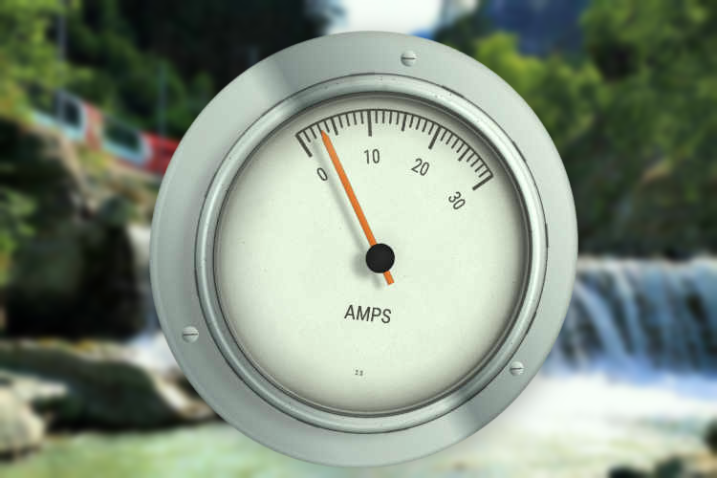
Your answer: 3A
